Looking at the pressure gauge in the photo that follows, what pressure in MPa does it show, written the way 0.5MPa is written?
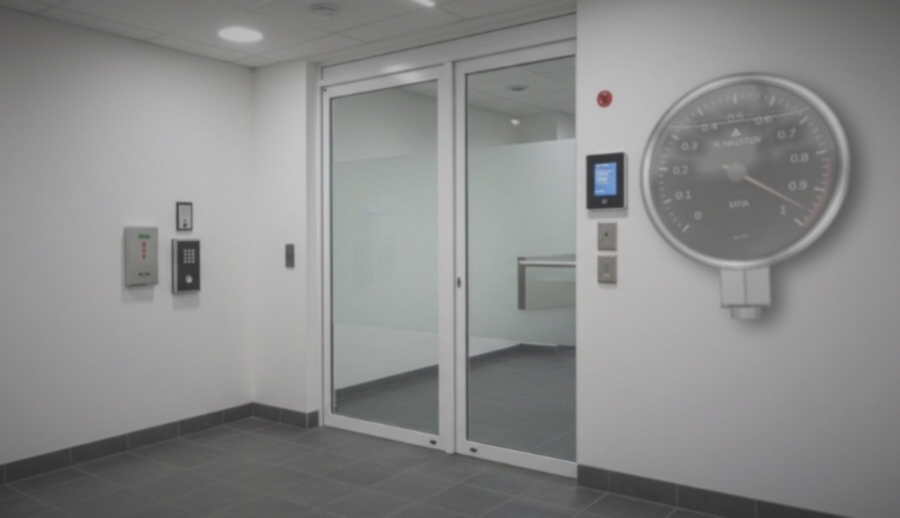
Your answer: 0.96MPa
